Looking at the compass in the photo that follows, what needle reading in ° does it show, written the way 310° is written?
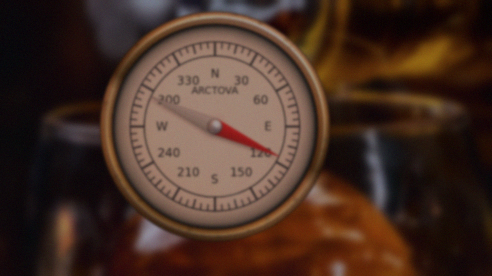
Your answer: 115°
